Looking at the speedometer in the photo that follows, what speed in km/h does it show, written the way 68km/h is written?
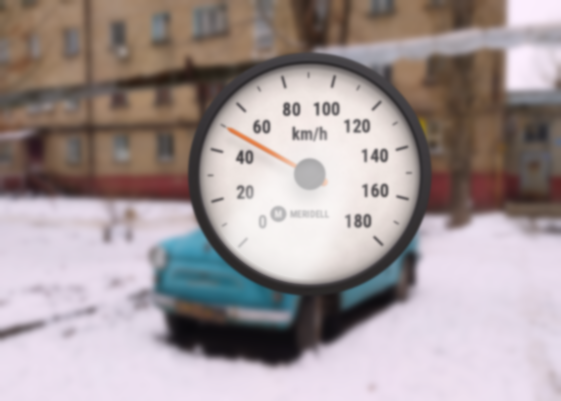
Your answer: 50km/h
